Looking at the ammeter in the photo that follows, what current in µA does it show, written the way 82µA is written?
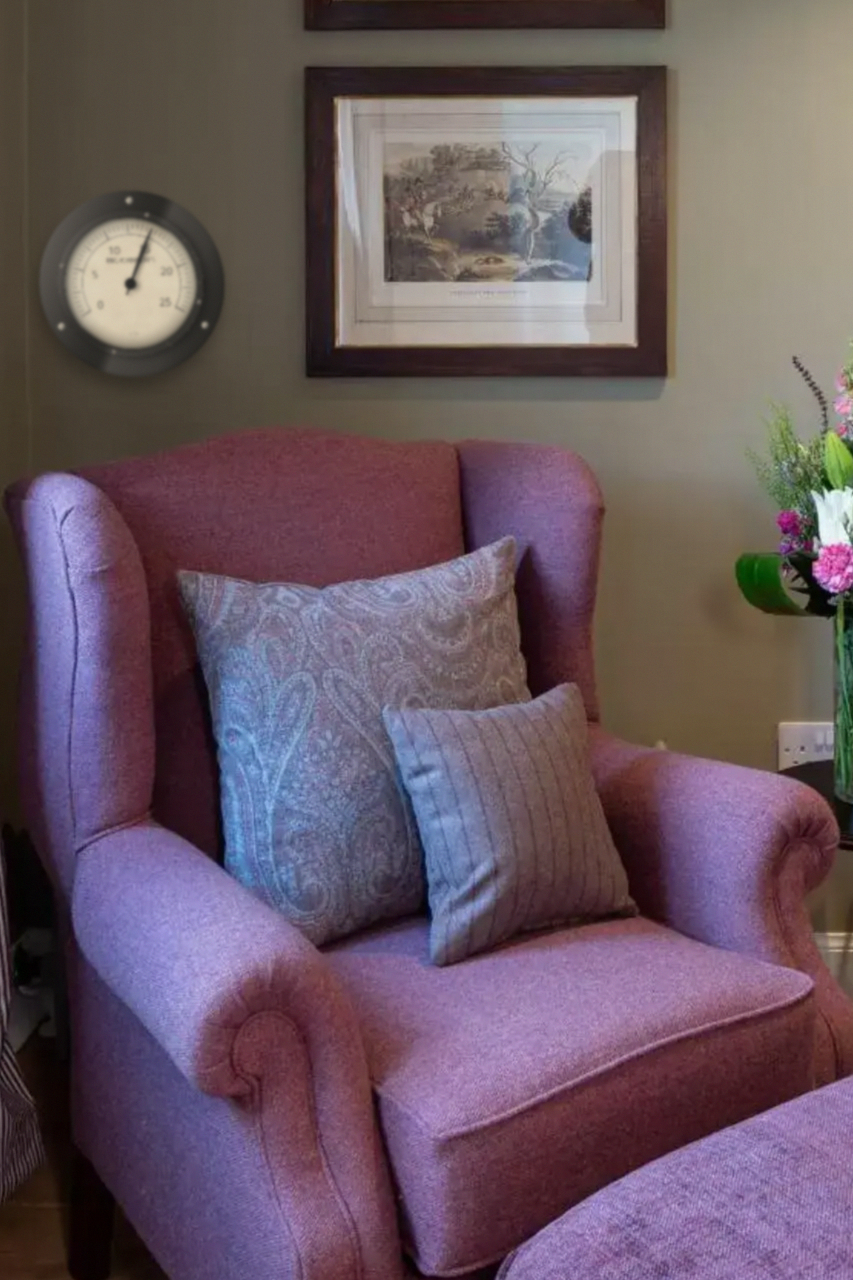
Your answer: 15µA
